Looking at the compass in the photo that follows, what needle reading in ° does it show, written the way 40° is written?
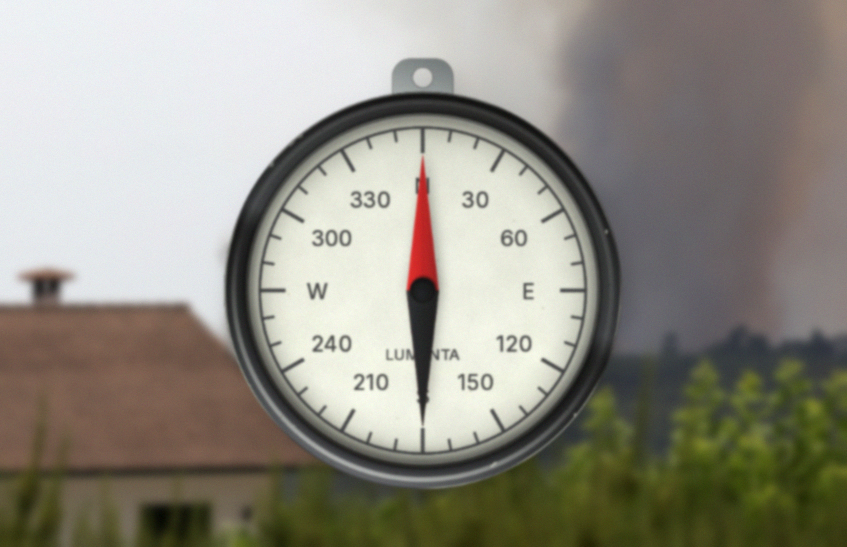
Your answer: 0°
